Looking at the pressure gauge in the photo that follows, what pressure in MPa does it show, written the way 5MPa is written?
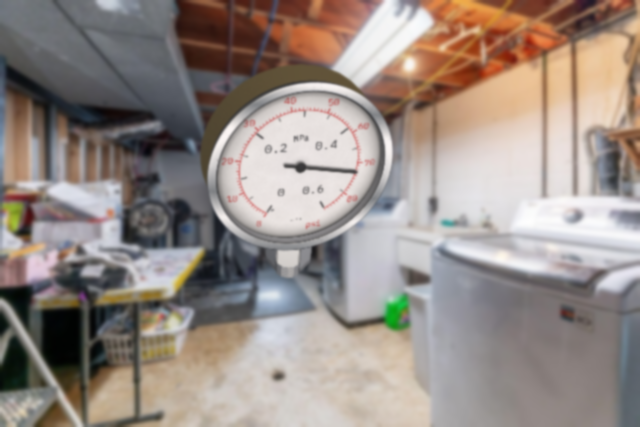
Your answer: 0.5MPa
